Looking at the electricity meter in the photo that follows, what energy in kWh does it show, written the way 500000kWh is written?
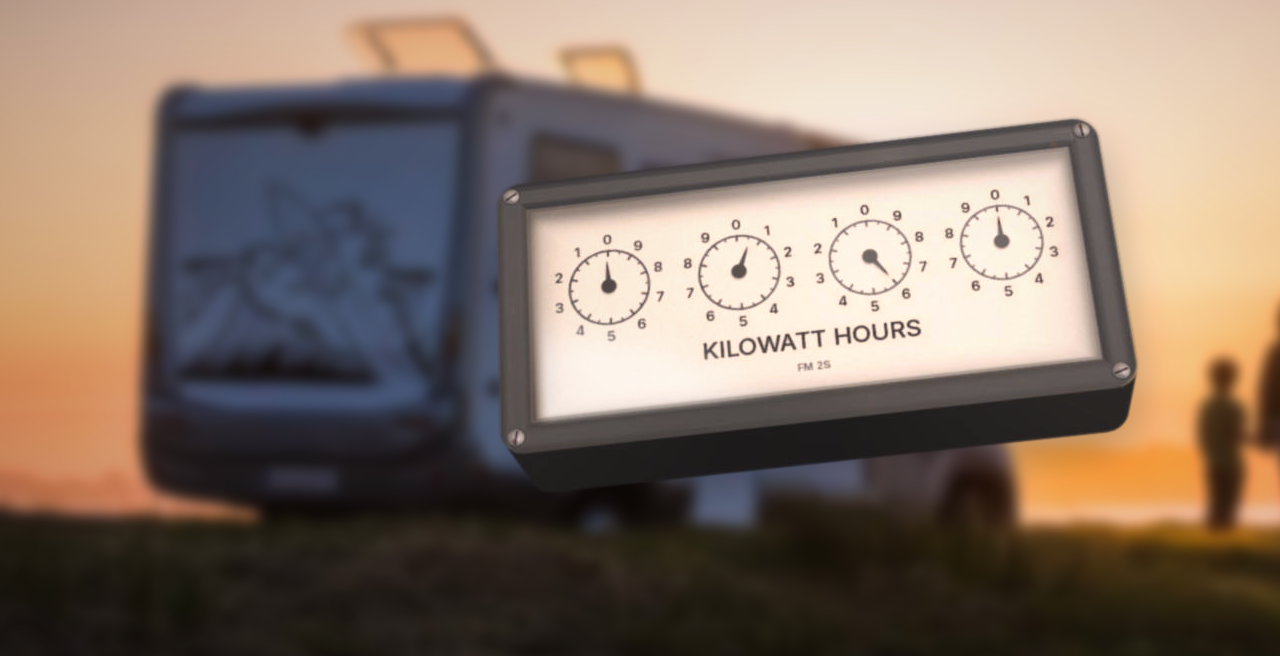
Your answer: 60kWh
